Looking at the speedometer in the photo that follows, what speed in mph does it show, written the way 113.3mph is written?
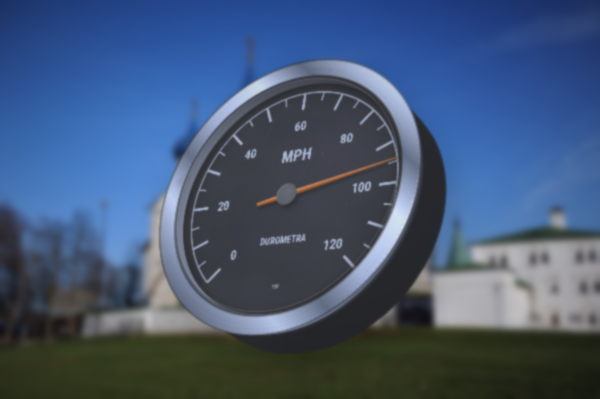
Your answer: 95mph
